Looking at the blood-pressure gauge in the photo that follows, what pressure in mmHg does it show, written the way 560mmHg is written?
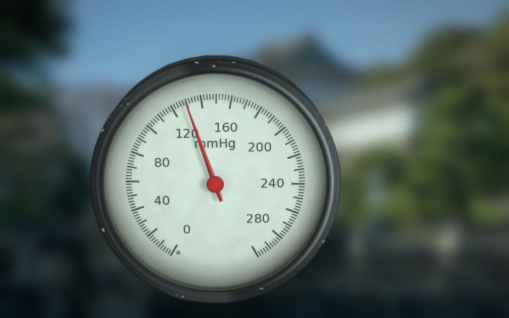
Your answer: 130mmHg
